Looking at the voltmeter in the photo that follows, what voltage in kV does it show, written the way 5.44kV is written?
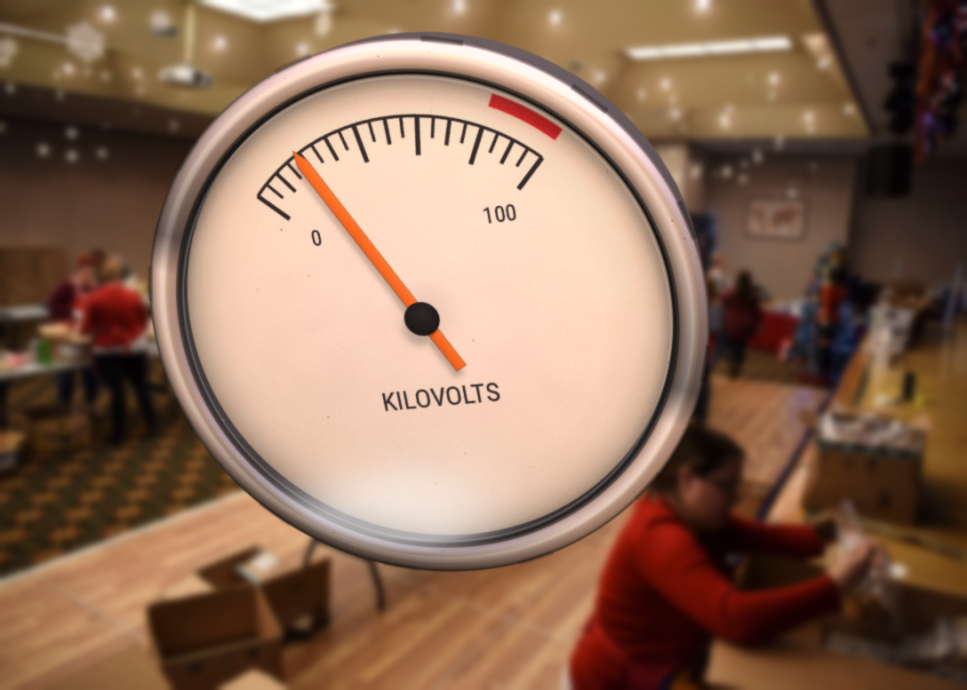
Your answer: 20kV
